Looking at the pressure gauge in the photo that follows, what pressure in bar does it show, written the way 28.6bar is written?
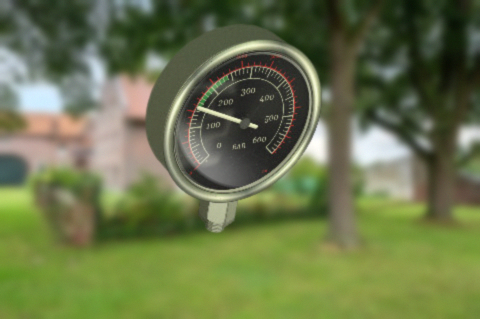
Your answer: 150bar
